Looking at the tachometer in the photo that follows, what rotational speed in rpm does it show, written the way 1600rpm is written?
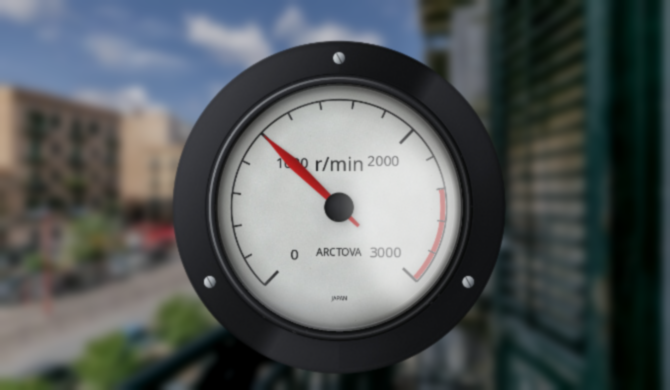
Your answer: 1000rpm
